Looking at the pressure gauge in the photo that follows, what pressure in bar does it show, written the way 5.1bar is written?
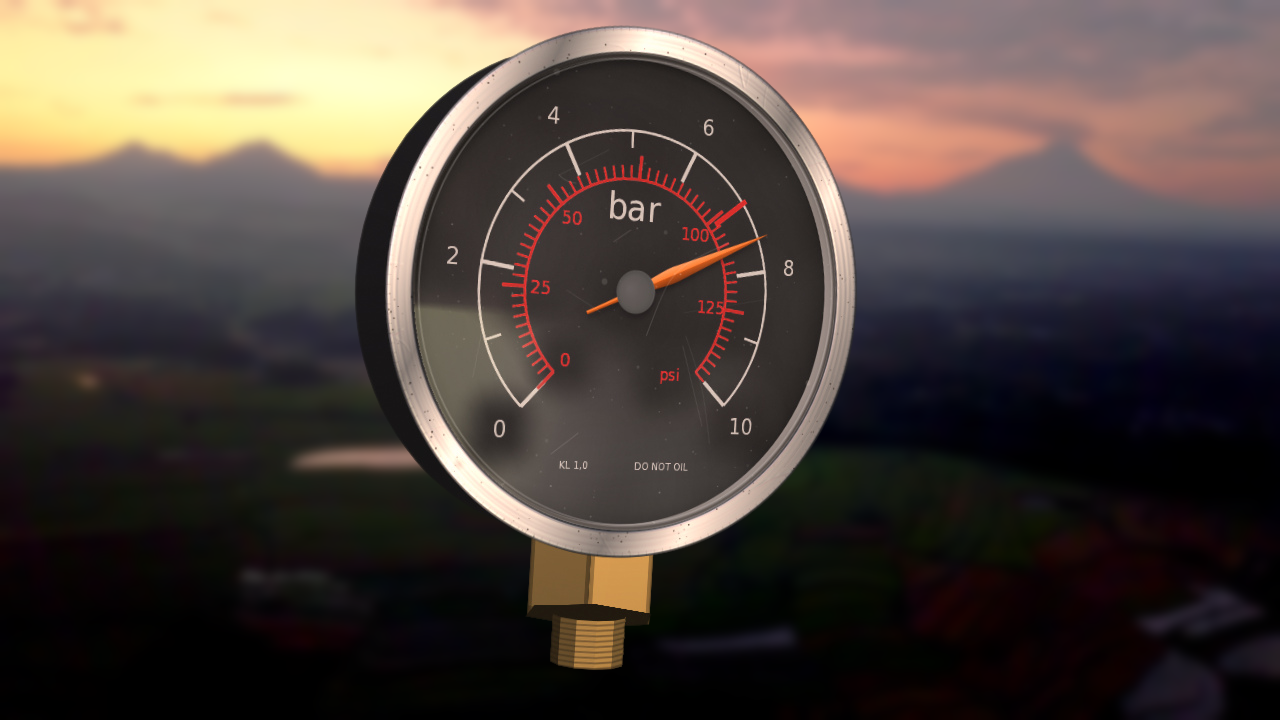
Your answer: 7.5bar
